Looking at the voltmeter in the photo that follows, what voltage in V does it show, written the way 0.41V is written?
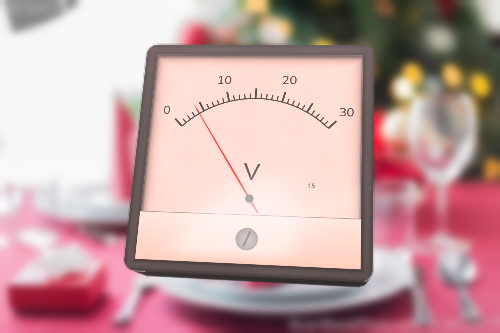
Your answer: 4V
